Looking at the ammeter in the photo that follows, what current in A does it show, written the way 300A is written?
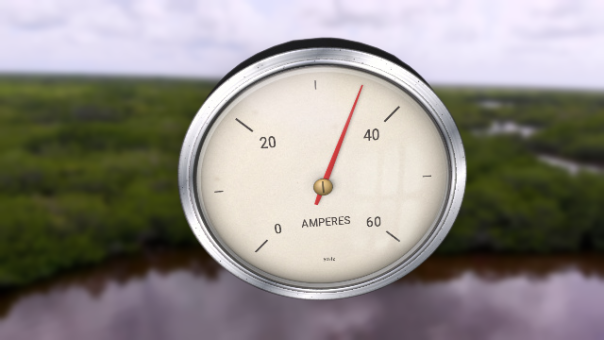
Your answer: 35A
